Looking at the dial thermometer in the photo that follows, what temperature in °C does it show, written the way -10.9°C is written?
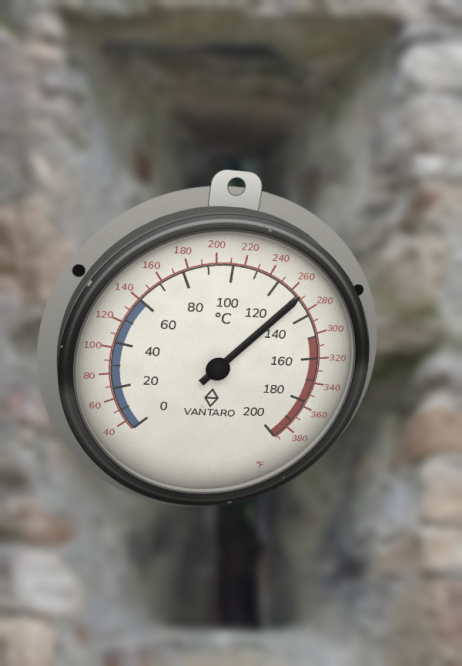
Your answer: 130°C
